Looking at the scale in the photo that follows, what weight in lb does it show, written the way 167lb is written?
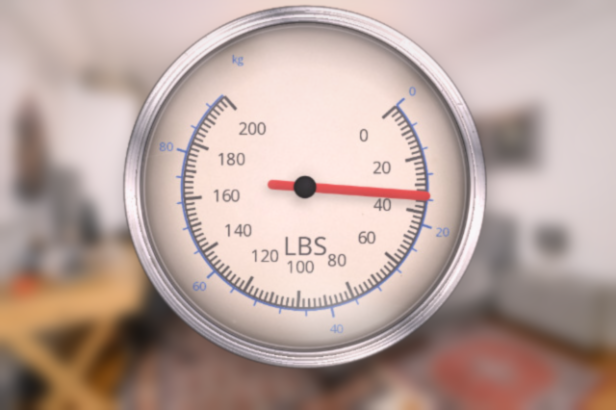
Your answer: 34lb
